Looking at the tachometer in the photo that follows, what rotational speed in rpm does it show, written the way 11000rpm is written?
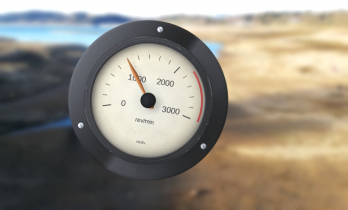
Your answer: 1000rpm
